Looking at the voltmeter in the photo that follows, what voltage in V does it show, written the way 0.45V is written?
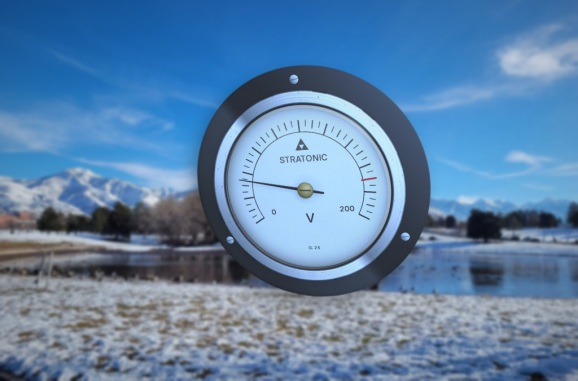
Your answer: 35V
